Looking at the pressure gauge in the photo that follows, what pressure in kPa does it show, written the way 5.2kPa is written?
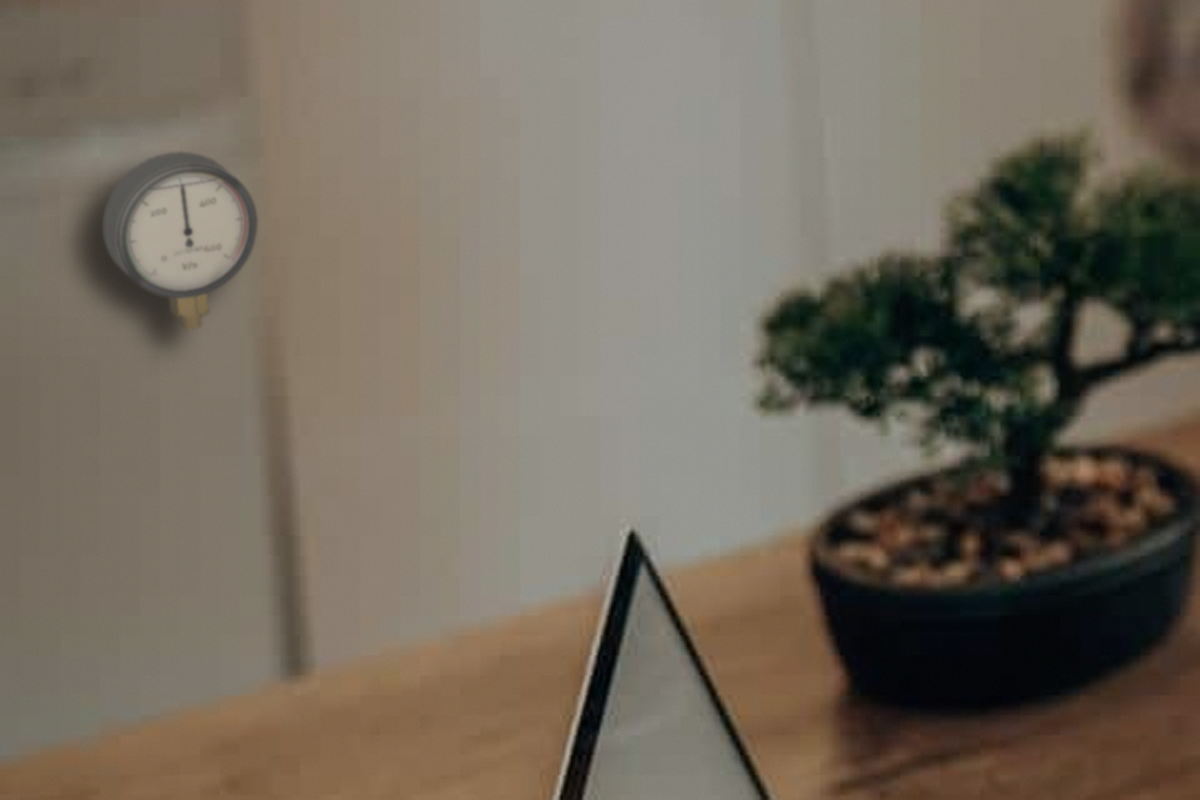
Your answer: 300kPa
